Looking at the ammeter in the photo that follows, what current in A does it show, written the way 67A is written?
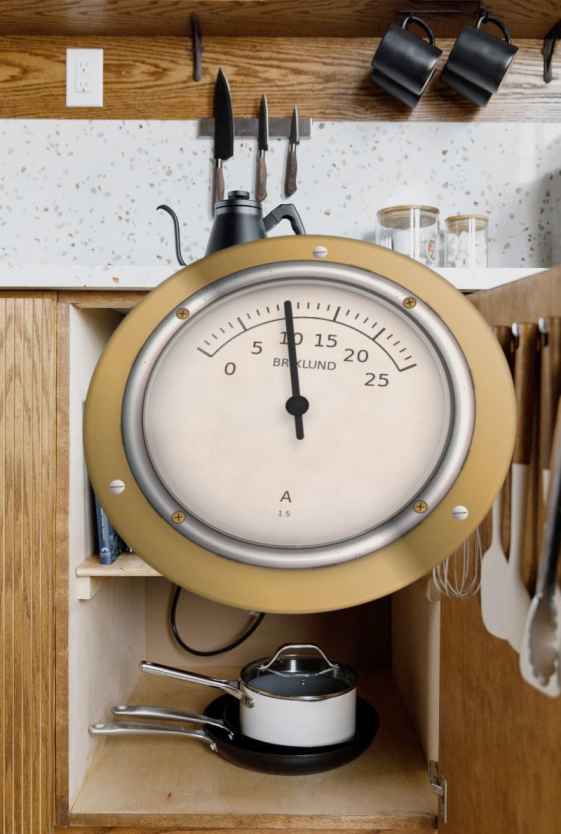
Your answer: 10A
